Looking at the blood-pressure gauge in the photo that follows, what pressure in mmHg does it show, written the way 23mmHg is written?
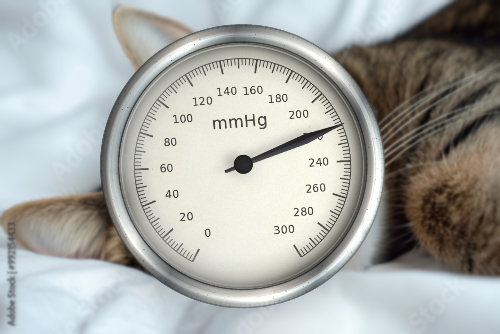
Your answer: 220mmHg
